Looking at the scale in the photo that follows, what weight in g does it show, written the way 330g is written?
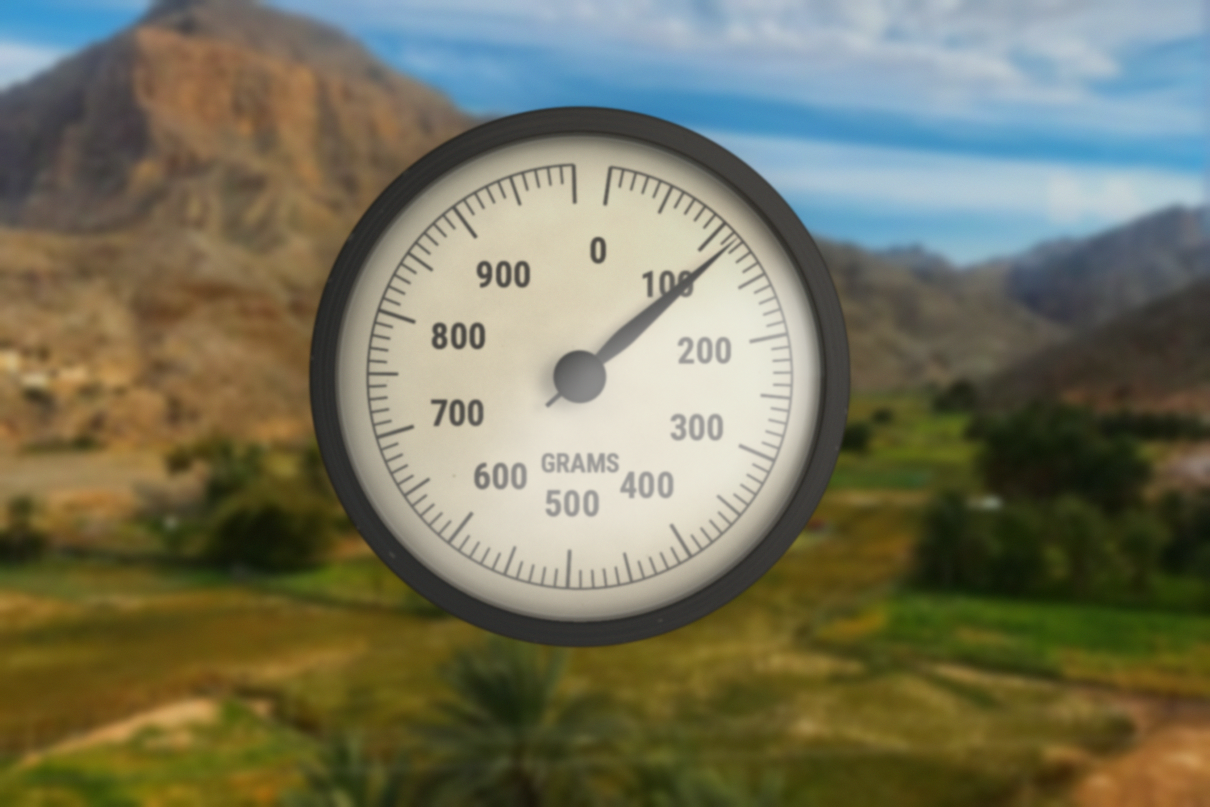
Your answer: 115g
